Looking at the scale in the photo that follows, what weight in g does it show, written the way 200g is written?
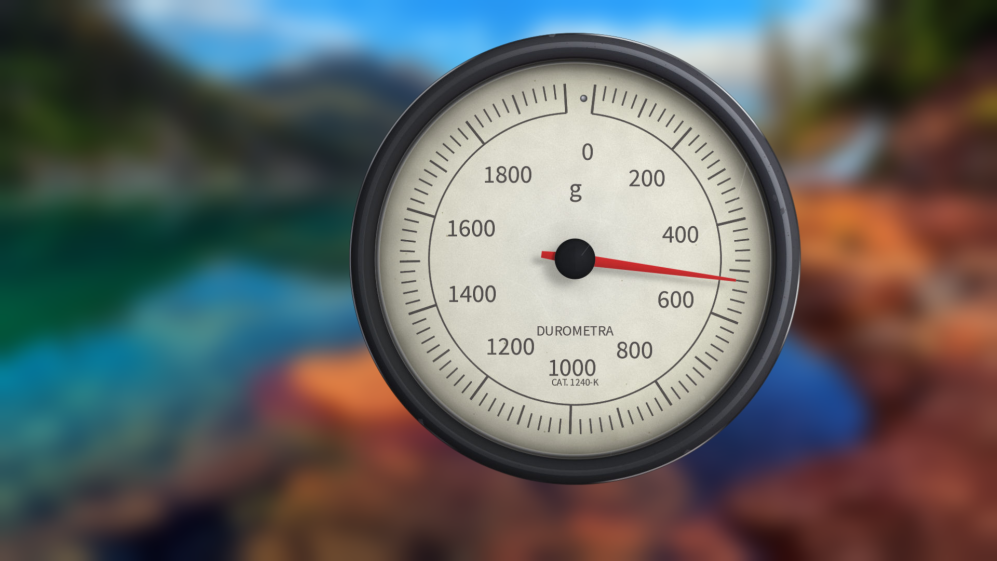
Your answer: 520g
